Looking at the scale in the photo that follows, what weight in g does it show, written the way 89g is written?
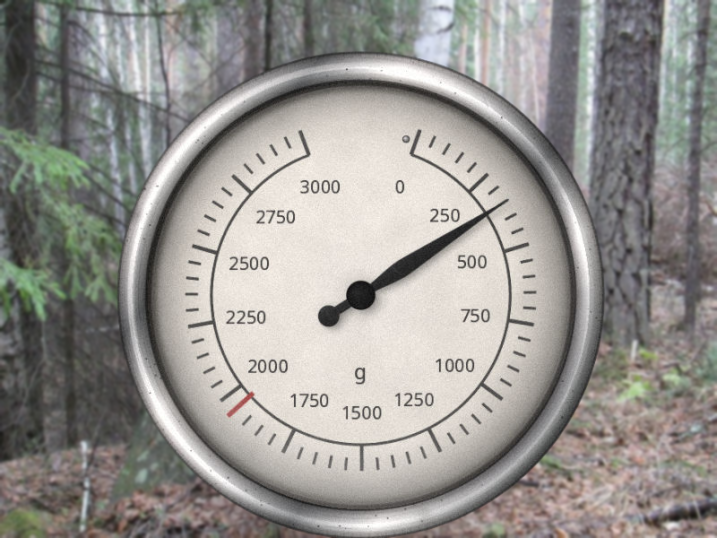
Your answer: 350g
